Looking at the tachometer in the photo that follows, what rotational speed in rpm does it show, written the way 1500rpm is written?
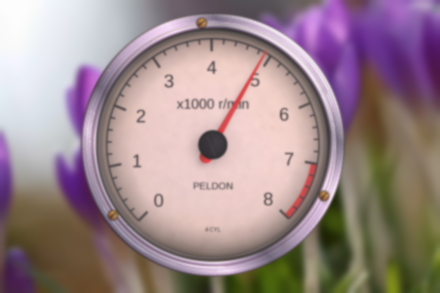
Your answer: 4900rpm
